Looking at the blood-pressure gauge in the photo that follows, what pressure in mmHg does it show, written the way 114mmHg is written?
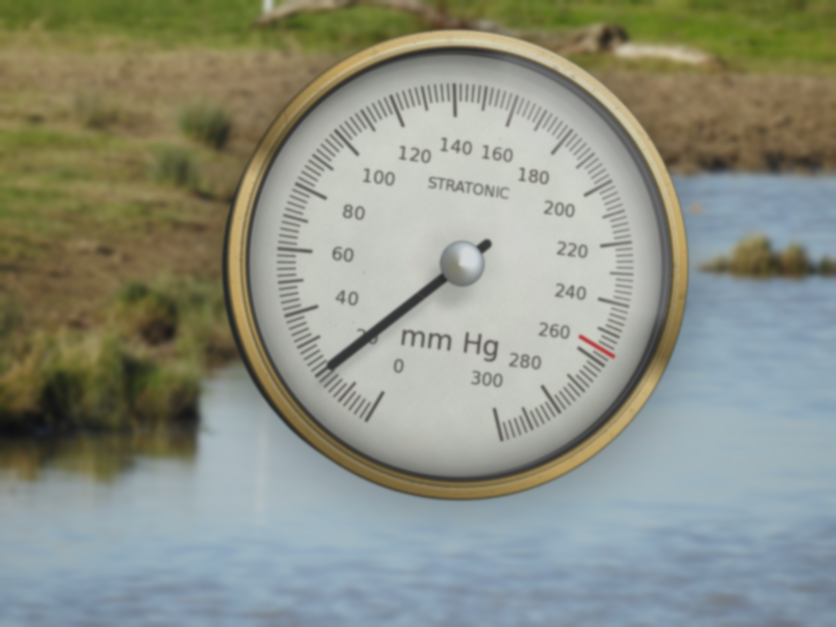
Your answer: 20mmHg
